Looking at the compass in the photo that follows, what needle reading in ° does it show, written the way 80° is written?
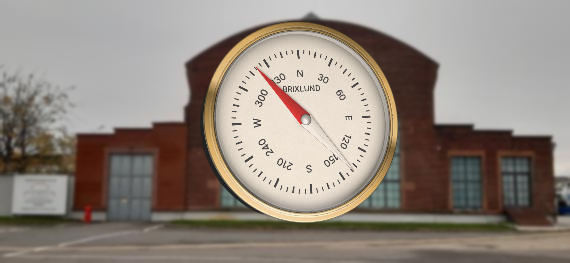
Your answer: 320°
